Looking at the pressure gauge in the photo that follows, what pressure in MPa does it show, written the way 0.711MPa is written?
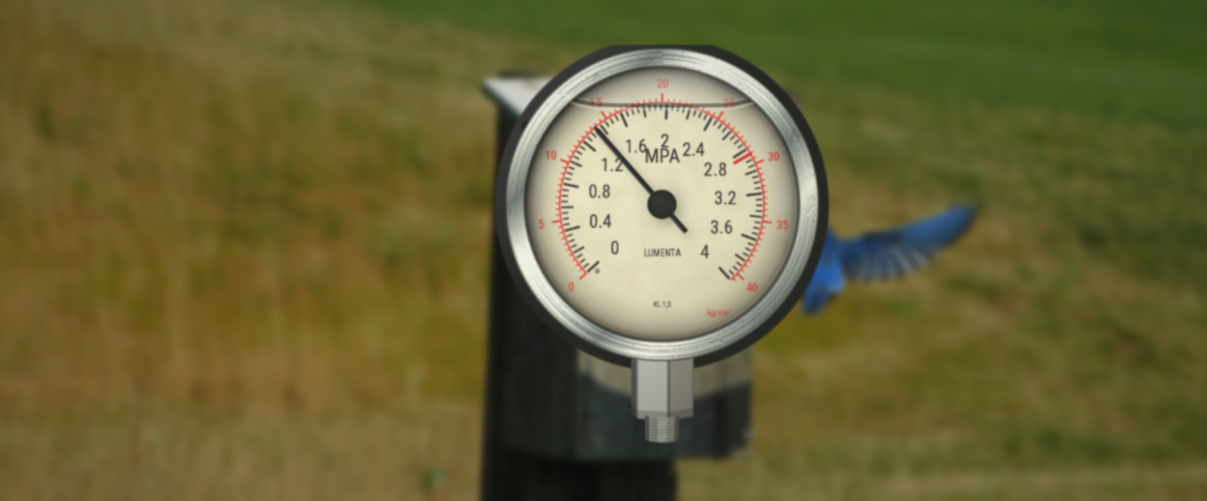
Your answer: 1.35MPa
